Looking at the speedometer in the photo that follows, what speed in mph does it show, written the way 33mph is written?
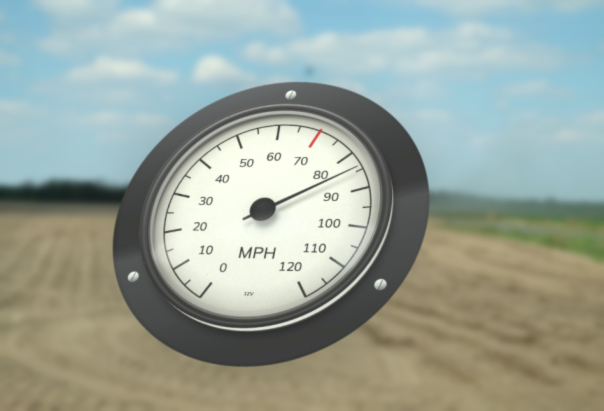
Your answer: 85mph
